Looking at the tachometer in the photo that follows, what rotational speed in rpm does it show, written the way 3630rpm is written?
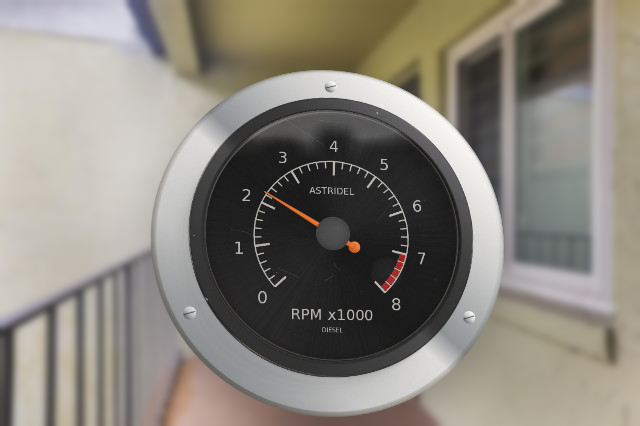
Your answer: 2200rpm
